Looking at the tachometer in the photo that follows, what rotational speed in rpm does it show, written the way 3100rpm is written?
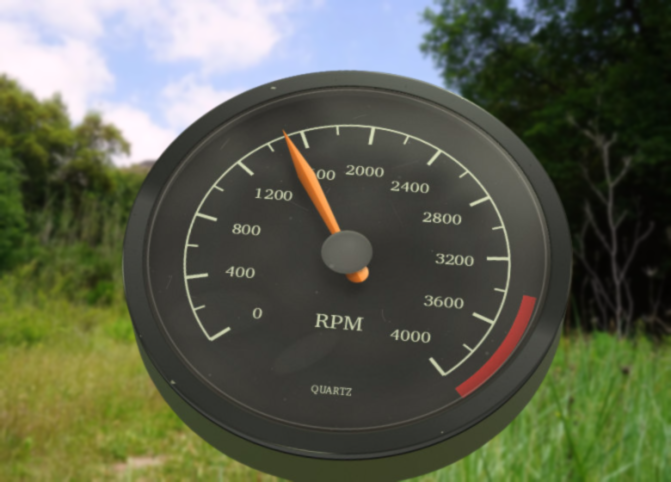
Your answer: 1500rpm
